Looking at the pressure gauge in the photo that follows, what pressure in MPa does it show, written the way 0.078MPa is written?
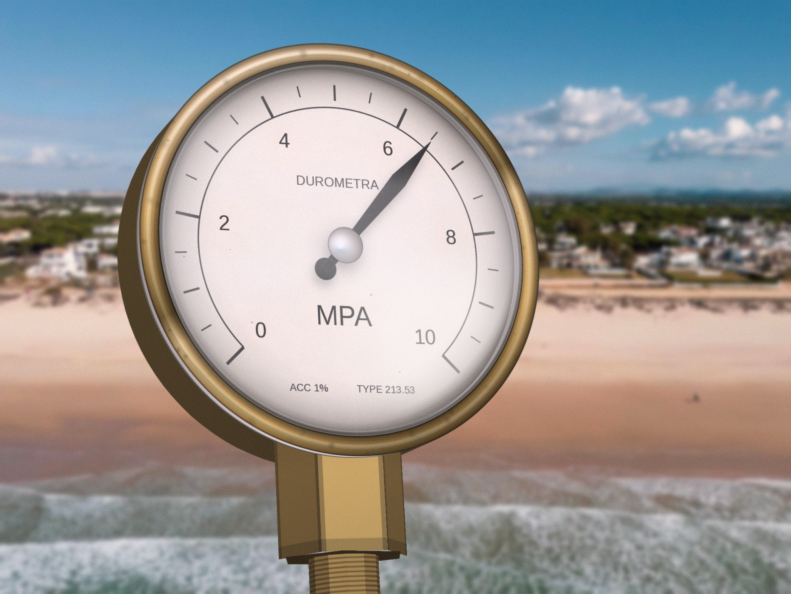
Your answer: 6.5MPa
